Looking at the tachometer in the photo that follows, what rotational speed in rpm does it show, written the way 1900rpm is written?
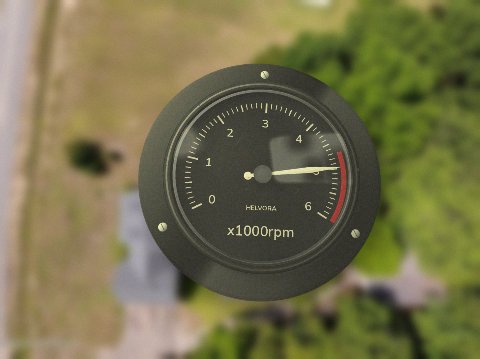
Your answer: 5000rpm
